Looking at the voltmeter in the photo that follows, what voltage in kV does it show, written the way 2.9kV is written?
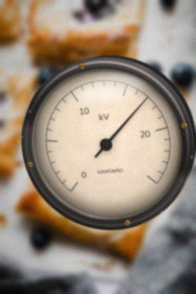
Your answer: 17kV
